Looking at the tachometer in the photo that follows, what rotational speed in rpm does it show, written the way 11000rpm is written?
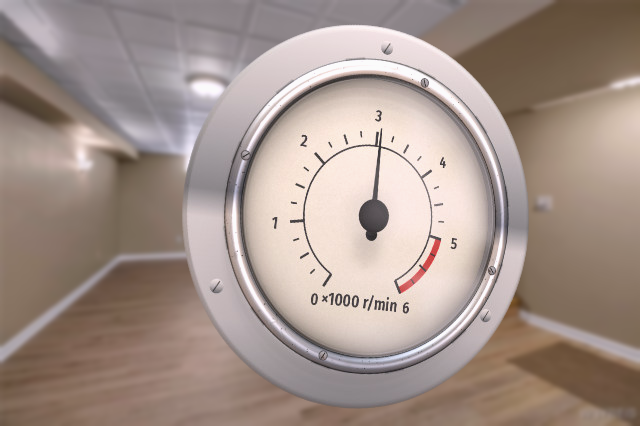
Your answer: 3000rpm
